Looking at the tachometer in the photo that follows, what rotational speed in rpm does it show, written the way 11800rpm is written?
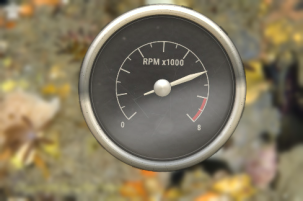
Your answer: 6000rpm
